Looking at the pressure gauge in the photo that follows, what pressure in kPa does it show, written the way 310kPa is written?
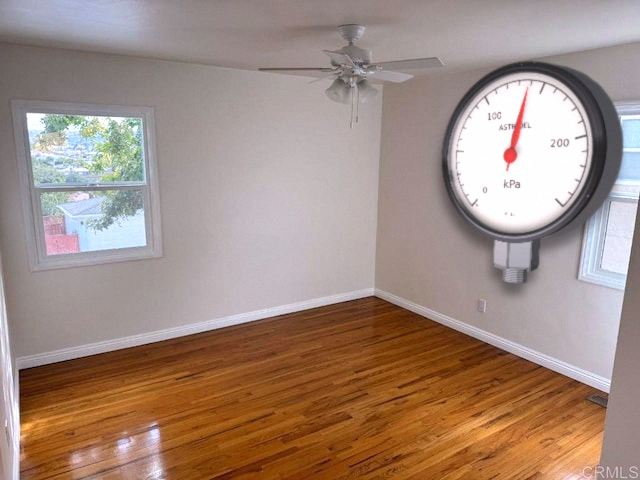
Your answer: 140kPa
